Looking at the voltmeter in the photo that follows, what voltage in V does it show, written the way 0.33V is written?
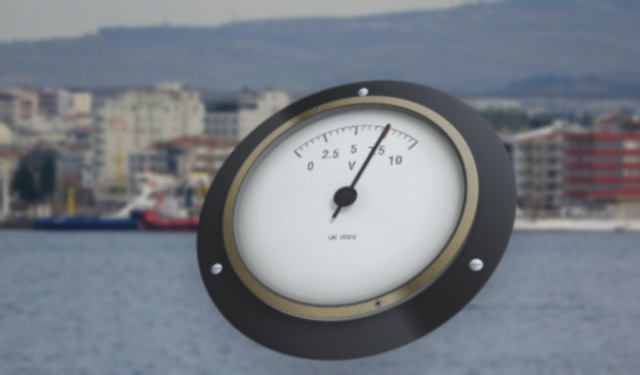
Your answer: 7.5V
